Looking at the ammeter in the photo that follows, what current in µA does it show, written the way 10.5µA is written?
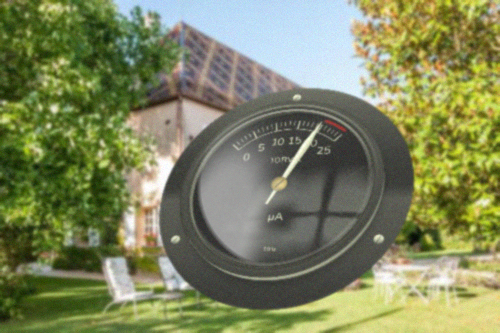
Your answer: 20µA
